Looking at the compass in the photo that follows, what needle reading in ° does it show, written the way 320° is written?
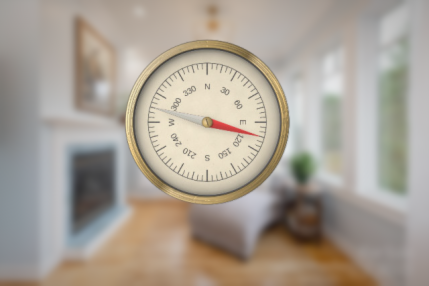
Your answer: 105°
